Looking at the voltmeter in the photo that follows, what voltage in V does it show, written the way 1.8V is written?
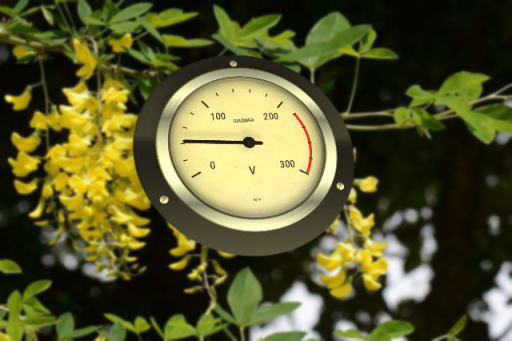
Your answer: 40V
